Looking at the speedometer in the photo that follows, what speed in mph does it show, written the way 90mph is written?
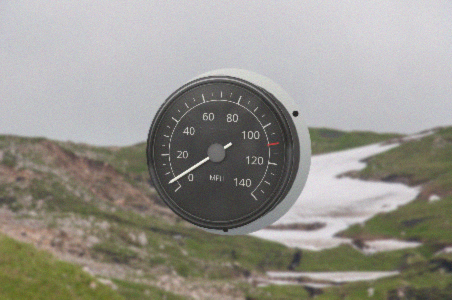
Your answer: 5mph
